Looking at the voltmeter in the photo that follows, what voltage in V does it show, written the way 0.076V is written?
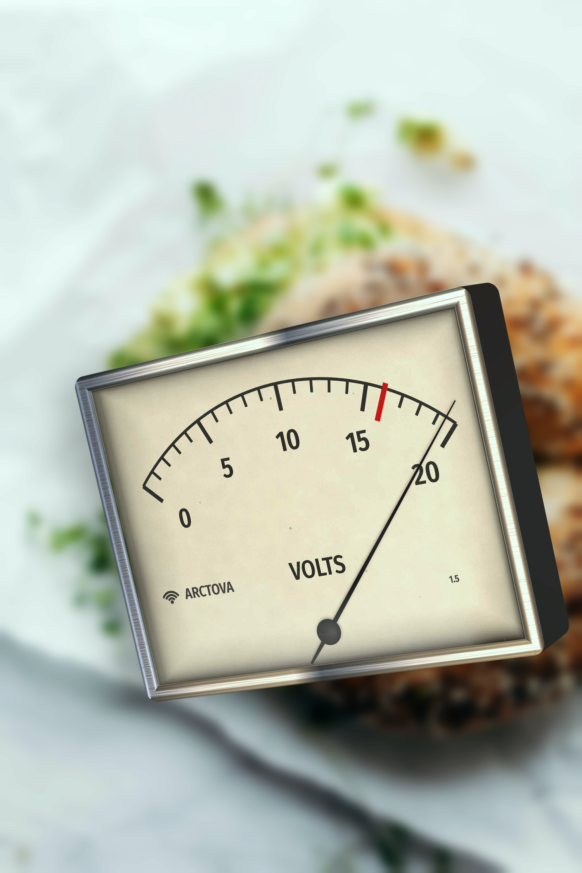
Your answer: 19.5V
